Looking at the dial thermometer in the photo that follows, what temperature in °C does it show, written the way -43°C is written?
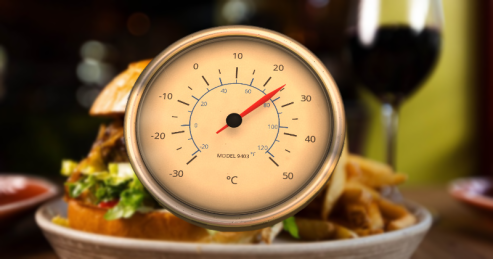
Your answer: 25°C
